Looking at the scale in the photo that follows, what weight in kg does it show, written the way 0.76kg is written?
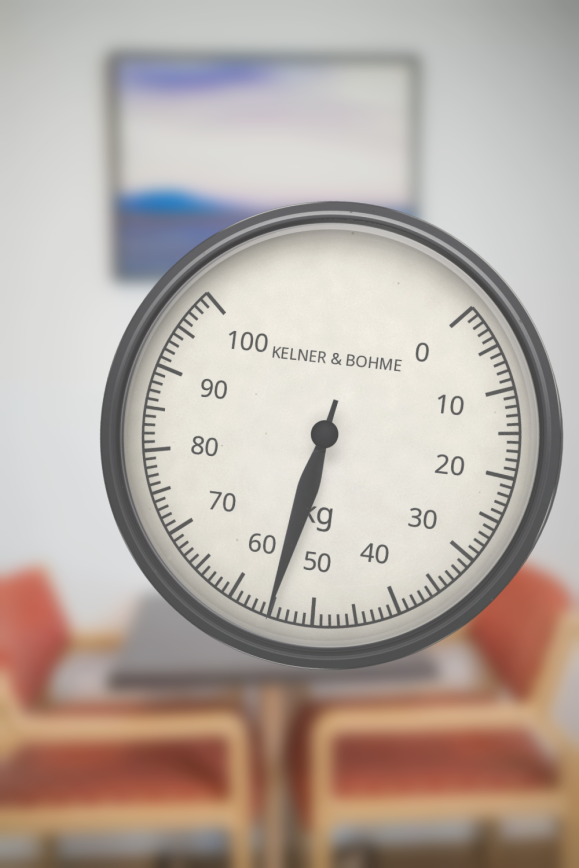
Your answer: 55kg
